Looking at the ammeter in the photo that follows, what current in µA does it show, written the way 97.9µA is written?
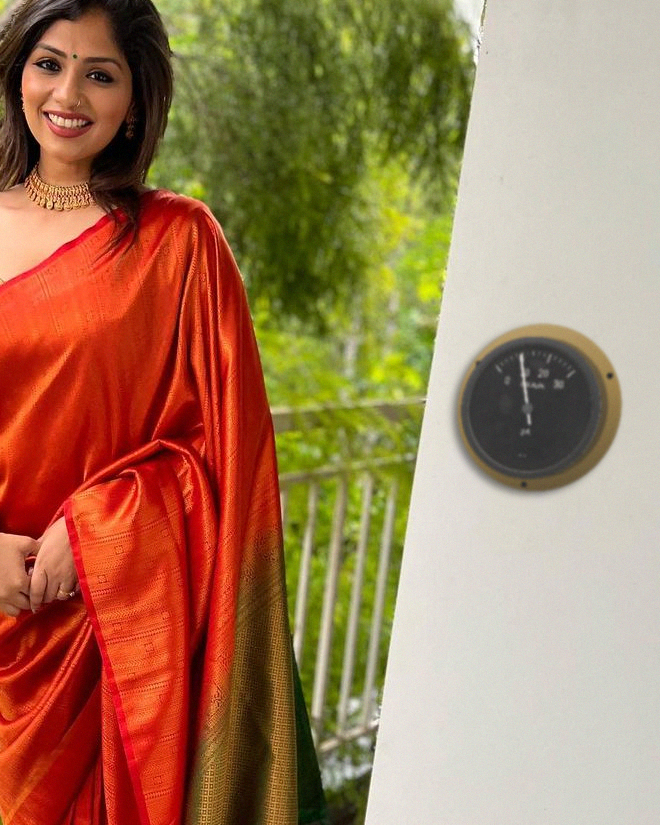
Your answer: 10µA
